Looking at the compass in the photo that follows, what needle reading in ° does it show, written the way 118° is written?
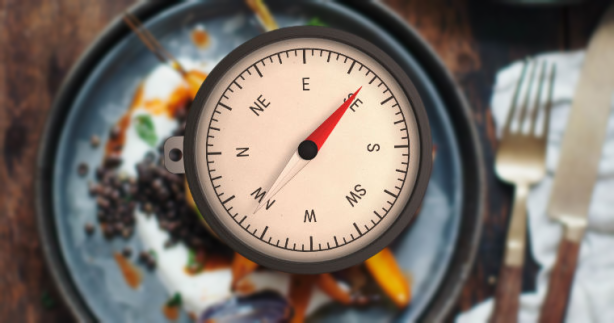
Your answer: 132.5°
